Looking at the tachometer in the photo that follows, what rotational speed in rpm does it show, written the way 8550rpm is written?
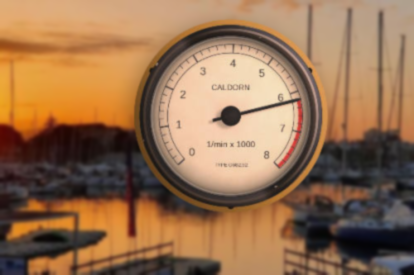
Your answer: 6200rpm
